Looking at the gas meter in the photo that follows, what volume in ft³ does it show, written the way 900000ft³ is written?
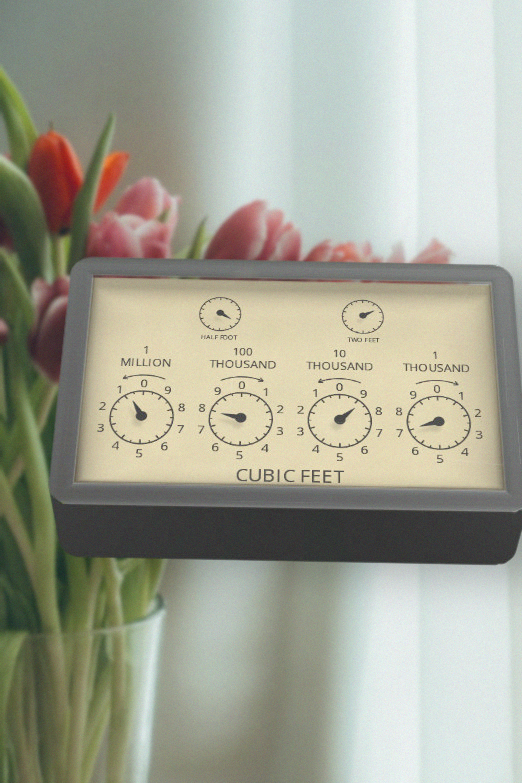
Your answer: 78700ft³
